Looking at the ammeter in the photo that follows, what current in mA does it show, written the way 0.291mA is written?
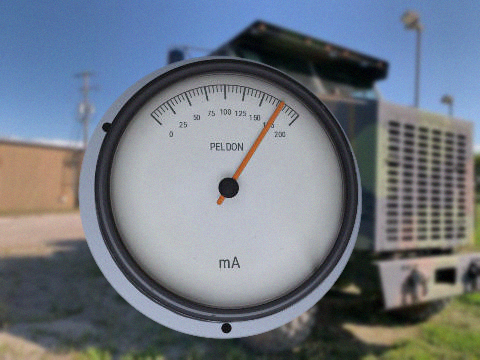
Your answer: 175mA
